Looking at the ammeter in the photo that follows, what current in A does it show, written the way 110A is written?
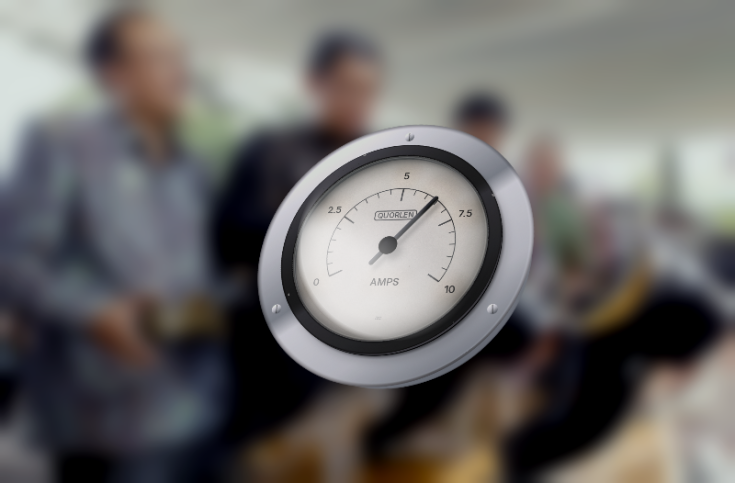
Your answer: 6.5A
